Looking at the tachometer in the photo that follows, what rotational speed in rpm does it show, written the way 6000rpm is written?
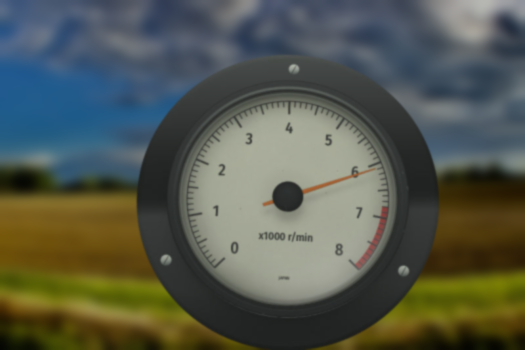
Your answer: 6100rpm
